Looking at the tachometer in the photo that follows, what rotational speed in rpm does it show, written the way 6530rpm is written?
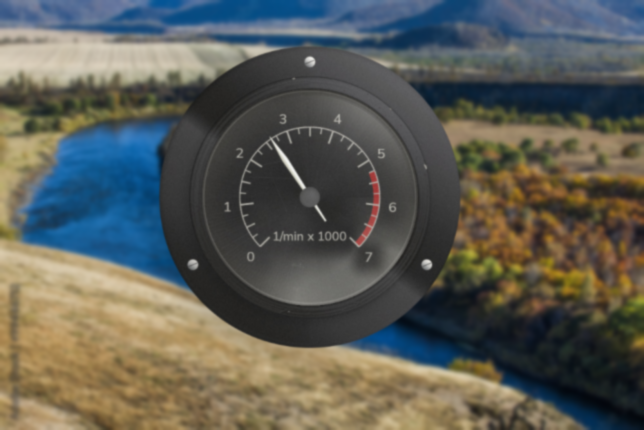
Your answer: 2625rpm
